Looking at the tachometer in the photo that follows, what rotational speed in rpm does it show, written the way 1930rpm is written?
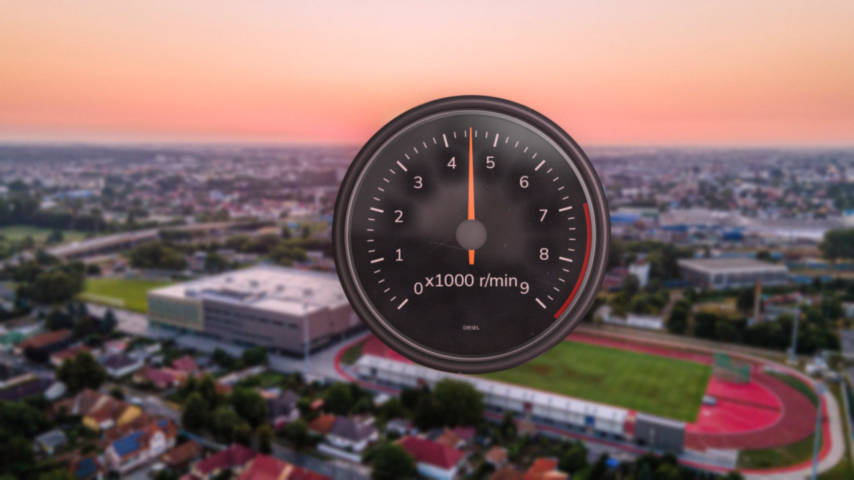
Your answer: 4500rpm
